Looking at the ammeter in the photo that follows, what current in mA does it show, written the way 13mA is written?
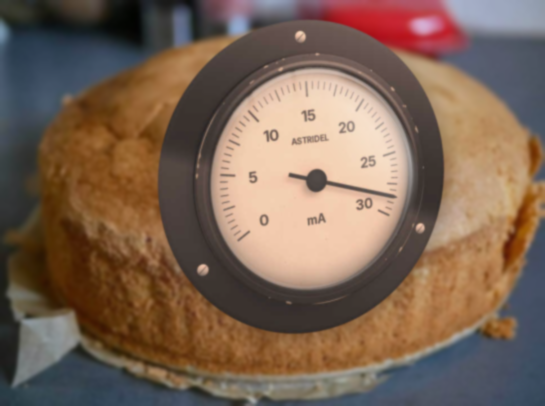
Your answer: 28.5mA
